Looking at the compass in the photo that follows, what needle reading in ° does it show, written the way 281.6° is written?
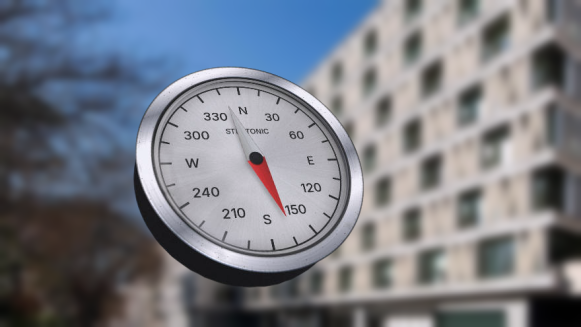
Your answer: 165°
